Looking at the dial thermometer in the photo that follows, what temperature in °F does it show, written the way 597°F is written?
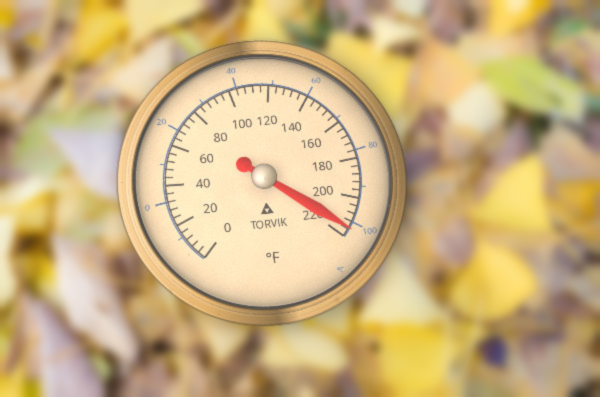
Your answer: 216°F
